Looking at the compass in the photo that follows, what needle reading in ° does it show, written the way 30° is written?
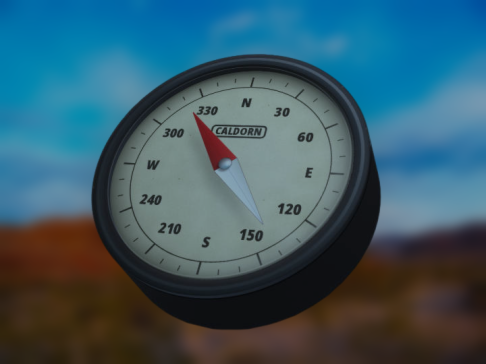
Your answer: 320°
